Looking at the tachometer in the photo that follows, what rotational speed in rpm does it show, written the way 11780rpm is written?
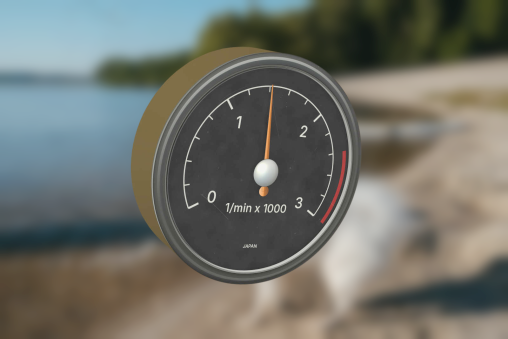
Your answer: 1400rpm
